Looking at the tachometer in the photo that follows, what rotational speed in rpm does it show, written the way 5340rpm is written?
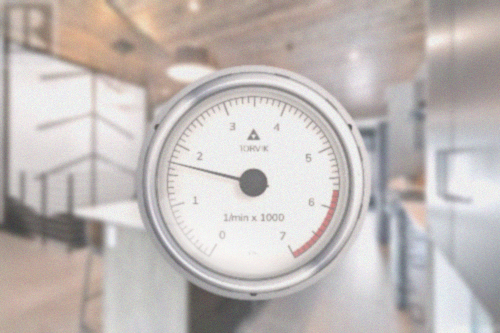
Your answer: 1700rpm
